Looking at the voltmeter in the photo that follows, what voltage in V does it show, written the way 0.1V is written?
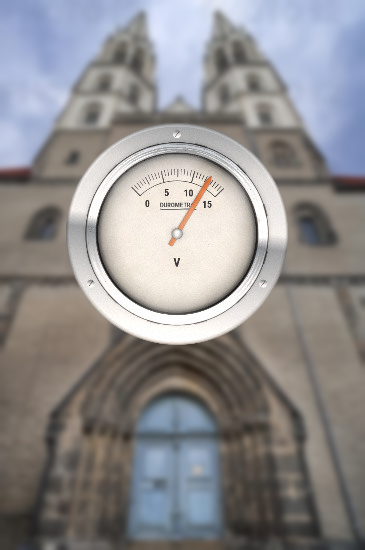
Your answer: 12.5V
